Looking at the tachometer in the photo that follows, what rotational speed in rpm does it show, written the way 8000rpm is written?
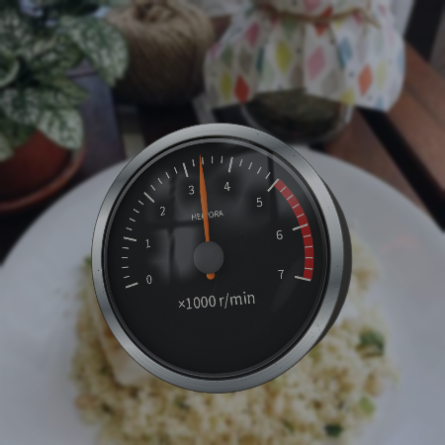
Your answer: 3400rpm
